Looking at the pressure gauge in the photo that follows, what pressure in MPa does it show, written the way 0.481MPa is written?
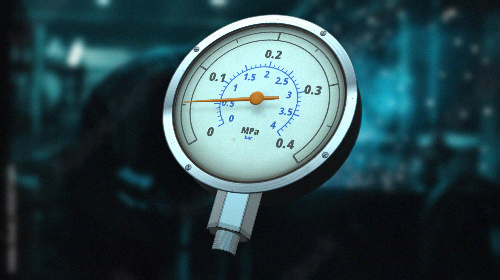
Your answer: 0.05MPa
